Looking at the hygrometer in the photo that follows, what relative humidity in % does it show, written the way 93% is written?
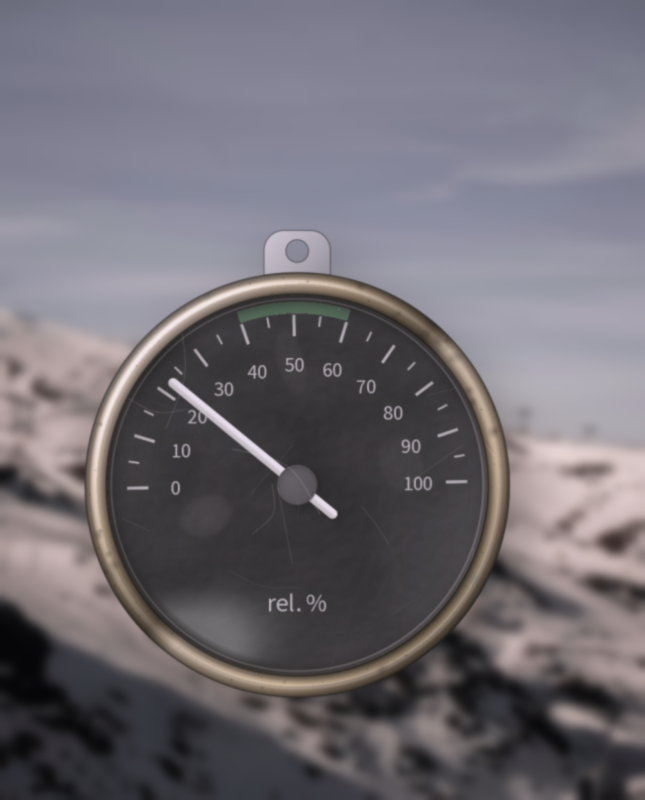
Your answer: 22.5%
